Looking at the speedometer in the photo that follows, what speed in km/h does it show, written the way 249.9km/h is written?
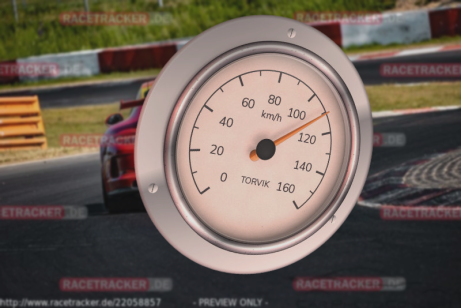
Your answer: 110km/h
